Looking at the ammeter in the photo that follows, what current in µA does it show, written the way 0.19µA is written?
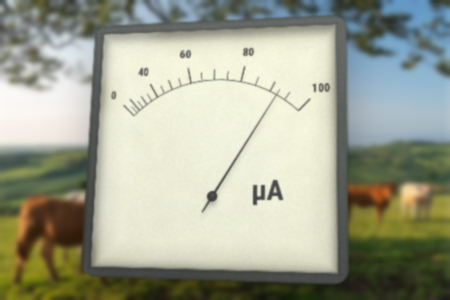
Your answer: 92.5µA
